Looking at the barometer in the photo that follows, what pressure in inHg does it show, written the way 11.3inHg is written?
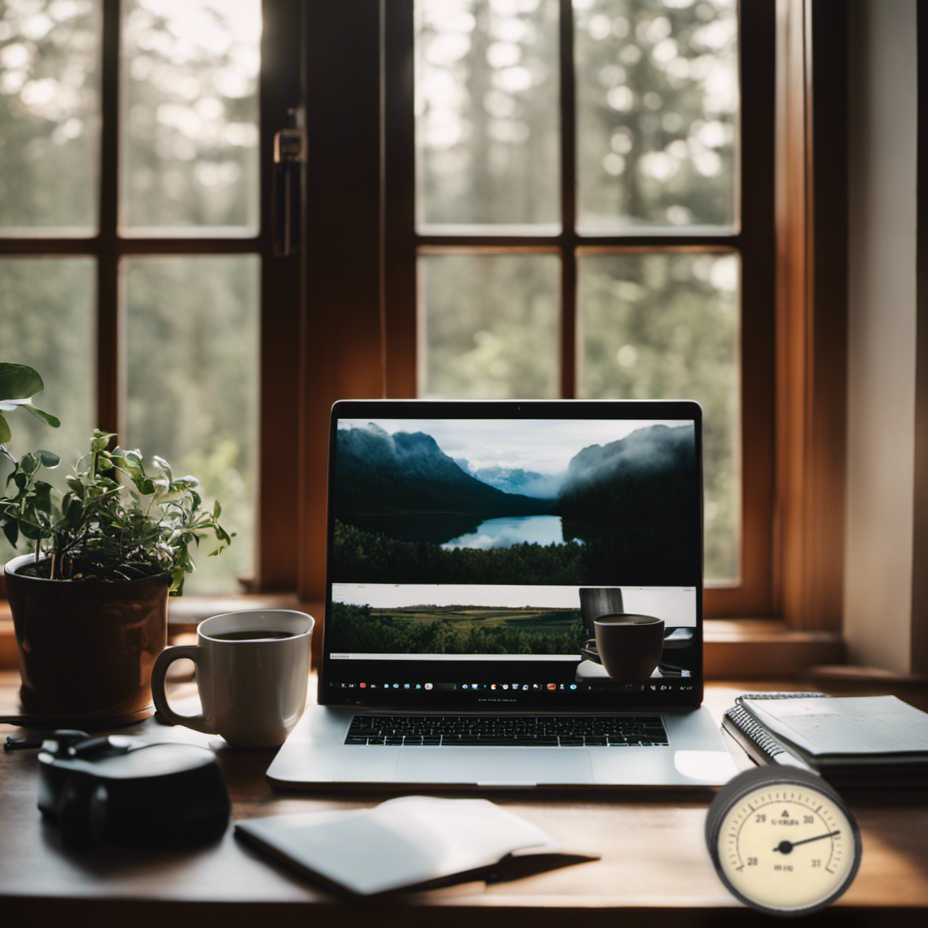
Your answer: 30.4inHg
